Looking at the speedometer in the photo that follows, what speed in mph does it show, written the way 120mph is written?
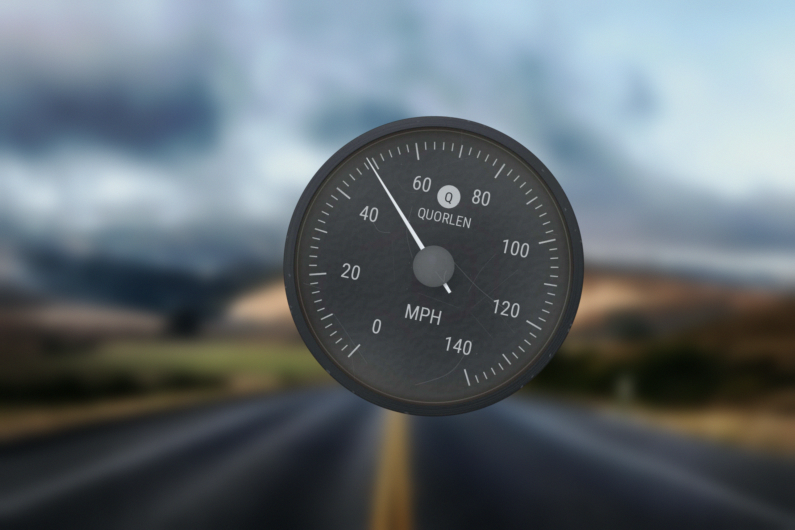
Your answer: 49mph
